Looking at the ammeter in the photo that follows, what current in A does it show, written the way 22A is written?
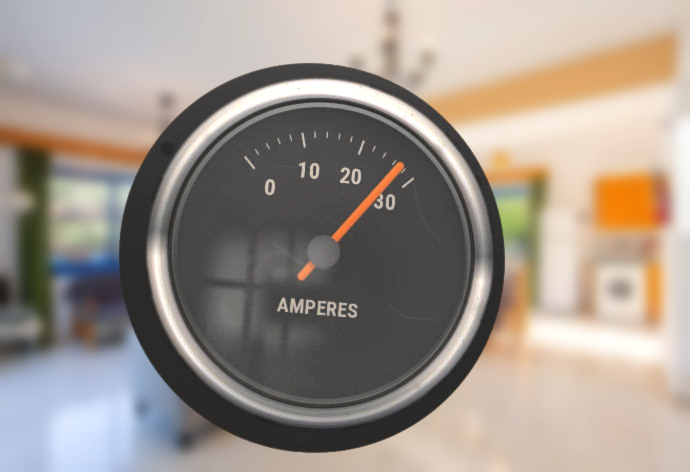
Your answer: 27A
